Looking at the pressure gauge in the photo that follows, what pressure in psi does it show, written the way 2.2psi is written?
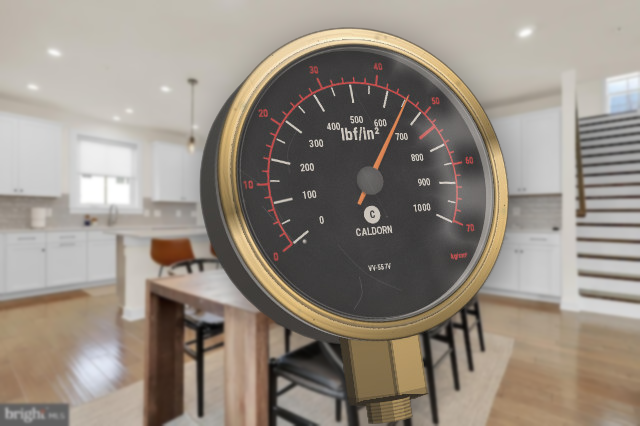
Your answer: 650psi
